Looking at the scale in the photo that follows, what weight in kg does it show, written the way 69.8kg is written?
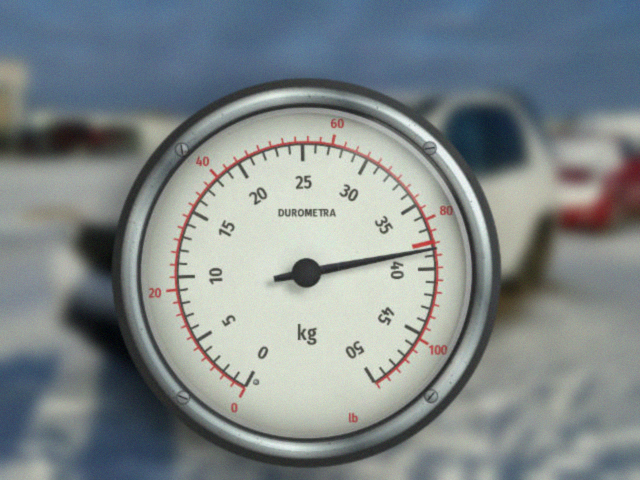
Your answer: 38.5kg
